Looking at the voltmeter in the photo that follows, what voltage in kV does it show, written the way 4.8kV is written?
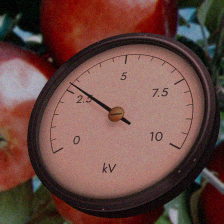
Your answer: 2.75kV
